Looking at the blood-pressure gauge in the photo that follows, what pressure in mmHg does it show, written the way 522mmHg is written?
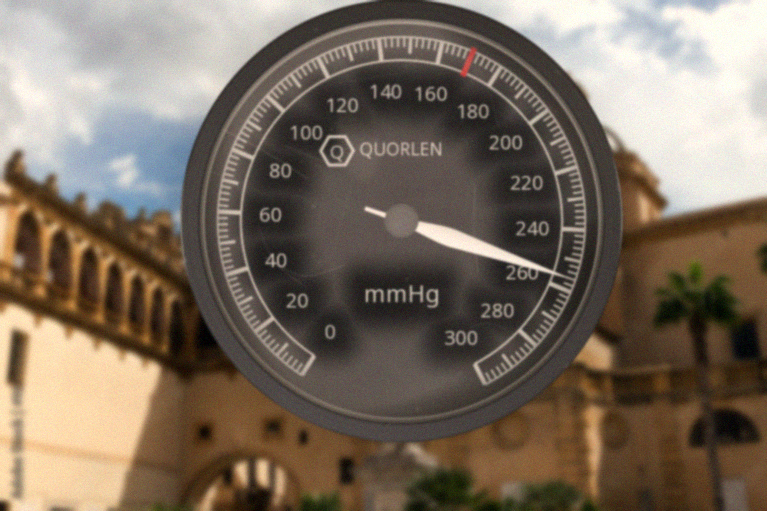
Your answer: 256mmHg
